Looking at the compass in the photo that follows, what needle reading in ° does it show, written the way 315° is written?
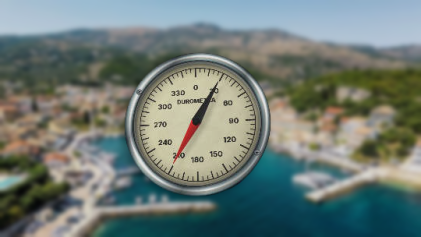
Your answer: 210°
